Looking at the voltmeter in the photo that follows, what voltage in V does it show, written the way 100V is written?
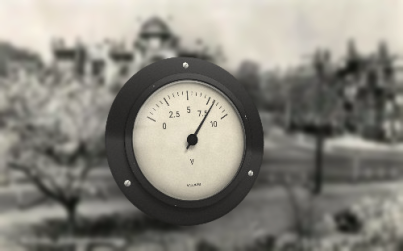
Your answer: 8V
